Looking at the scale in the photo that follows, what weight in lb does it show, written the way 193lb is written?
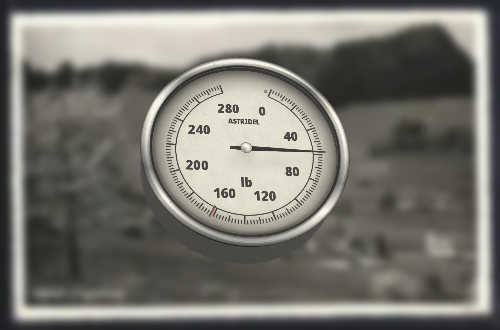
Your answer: 60lb
